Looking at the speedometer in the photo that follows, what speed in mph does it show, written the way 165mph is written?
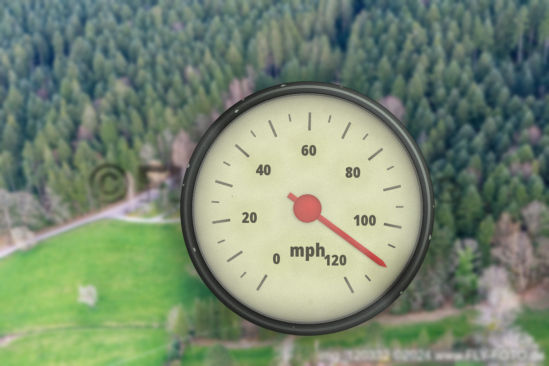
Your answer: 110mph
